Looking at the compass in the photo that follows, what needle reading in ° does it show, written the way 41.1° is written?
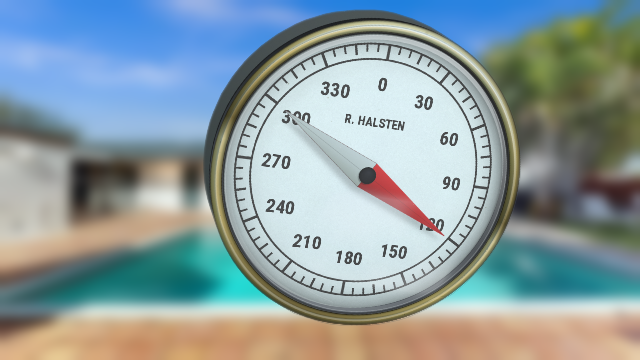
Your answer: 120°
